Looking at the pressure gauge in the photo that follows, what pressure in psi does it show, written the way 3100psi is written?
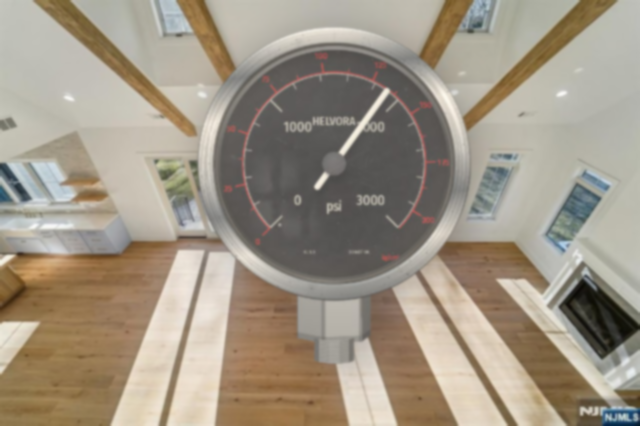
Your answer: 1900psi
